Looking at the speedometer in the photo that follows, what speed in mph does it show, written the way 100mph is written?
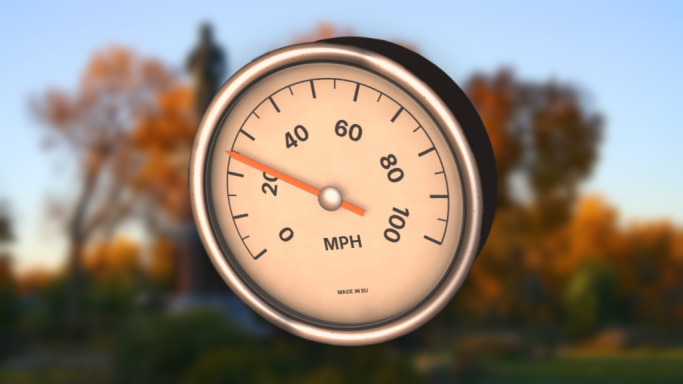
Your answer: 25mph
